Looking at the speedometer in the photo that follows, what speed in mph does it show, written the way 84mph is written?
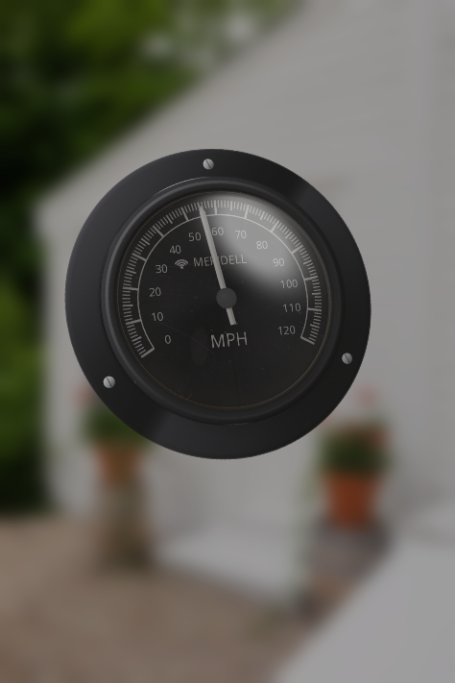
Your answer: 55mph
